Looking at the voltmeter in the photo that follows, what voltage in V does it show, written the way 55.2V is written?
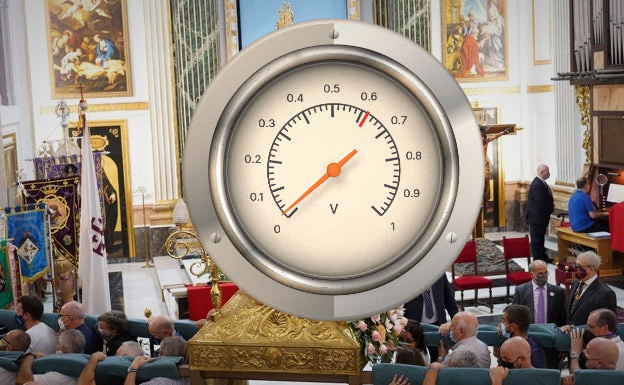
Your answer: 0.02V
